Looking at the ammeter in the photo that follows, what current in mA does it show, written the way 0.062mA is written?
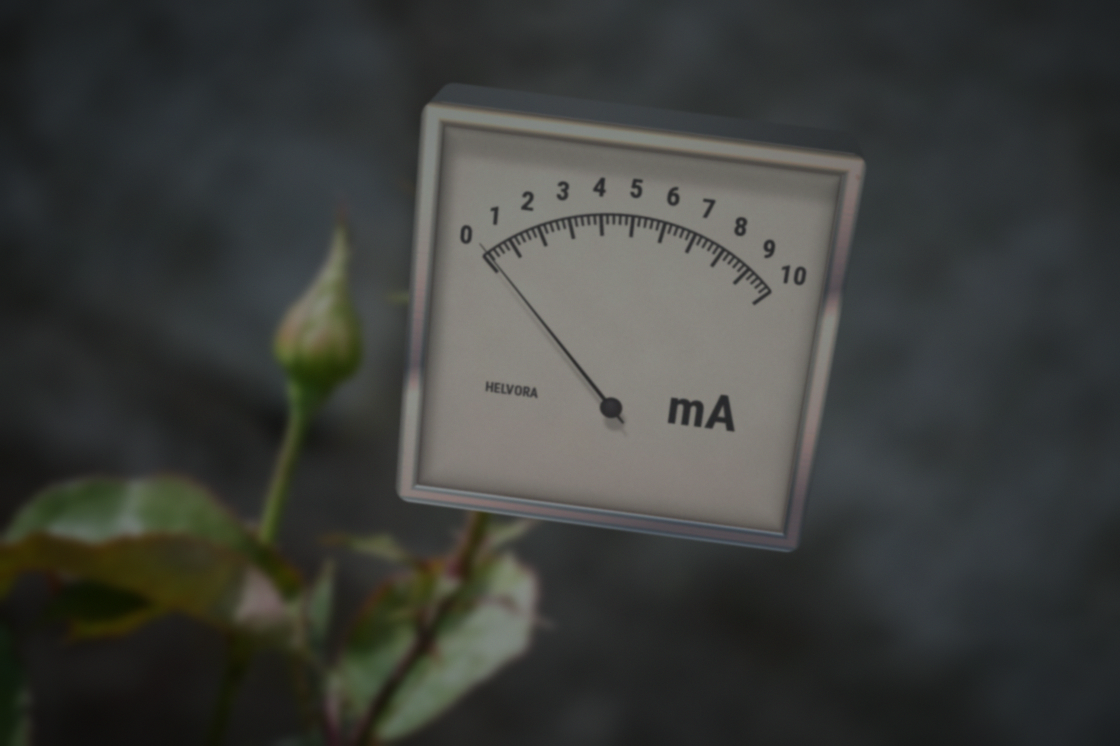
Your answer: 0.2mA
